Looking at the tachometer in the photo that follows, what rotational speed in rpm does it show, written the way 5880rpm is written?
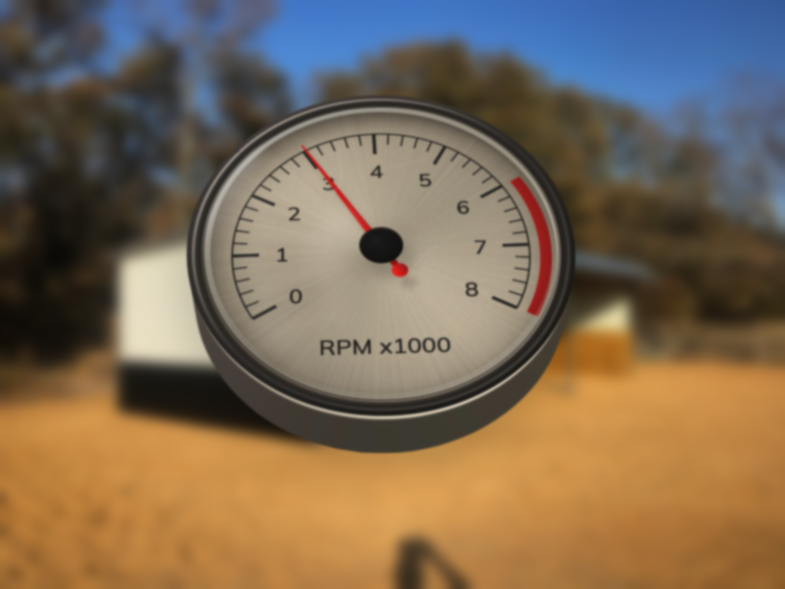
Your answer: 3000rpm
